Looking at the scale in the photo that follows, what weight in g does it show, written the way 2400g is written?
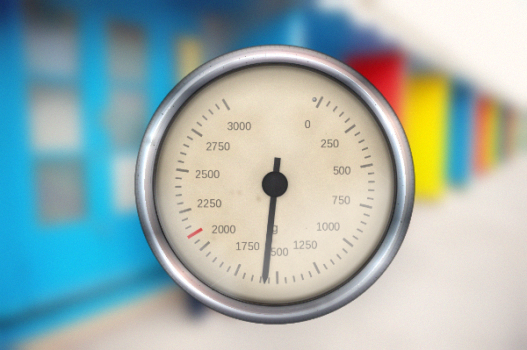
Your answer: 1575g
